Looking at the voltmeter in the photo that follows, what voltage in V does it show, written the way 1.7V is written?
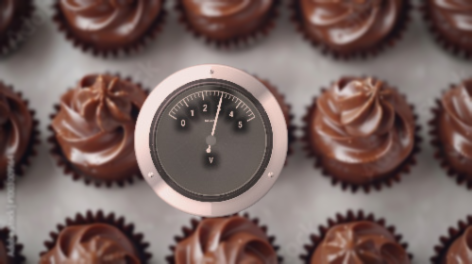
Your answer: 3V
